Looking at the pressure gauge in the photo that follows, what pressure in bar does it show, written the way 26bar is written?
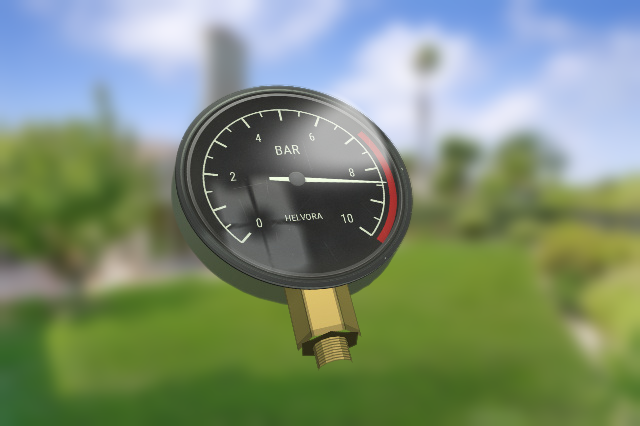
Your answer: 8.5bar
